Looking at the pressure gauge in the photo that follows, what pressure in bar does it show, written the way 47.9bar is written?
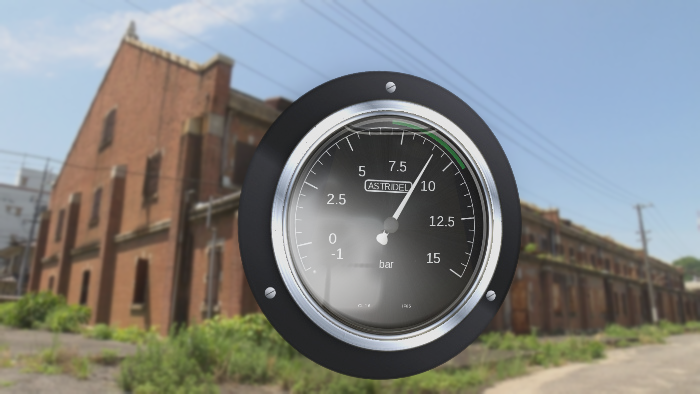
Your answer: 9bar
